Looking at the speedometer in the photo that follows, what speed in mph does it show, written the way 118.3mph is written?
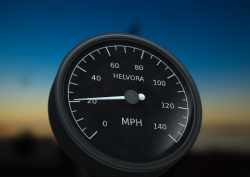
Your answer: 20mph
